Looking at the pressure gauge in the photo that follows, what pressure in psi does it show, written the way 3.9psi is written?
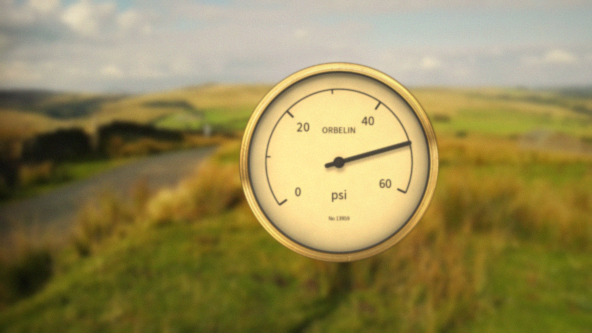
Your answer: 50psi
